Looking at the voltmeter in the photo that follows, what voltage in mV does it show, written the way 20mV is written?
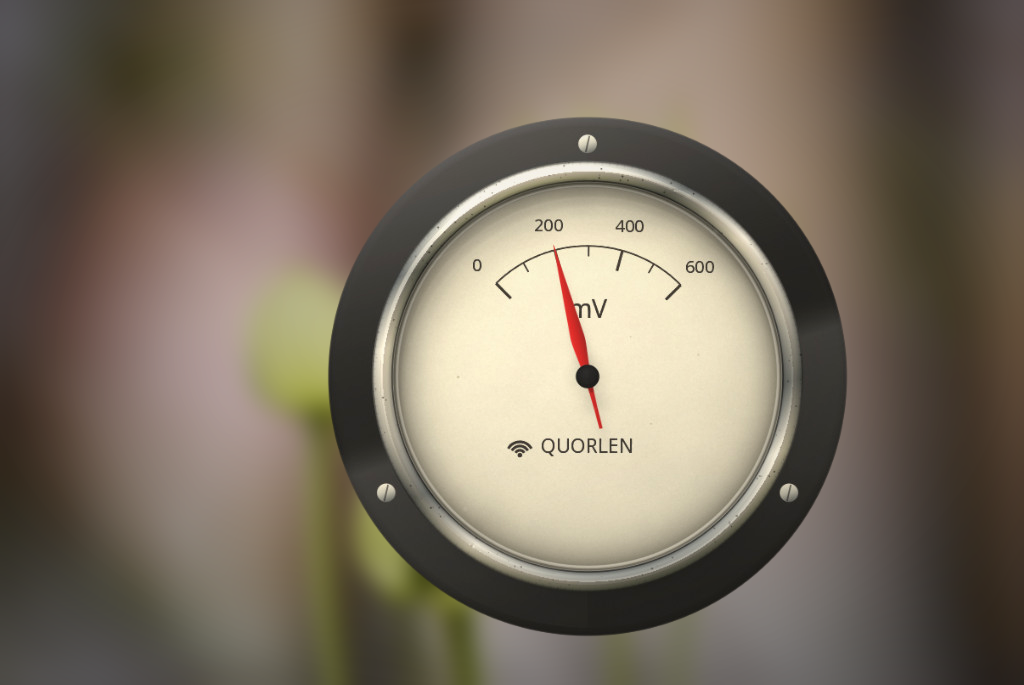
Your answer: 200mV
